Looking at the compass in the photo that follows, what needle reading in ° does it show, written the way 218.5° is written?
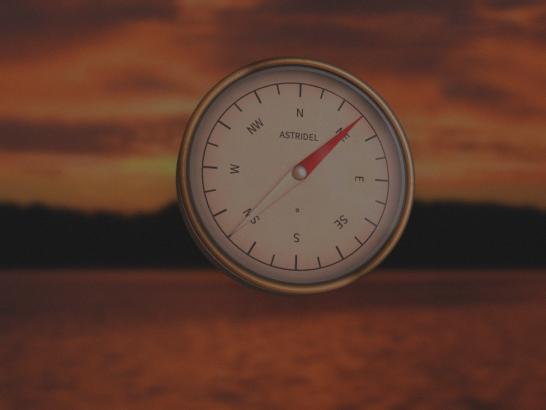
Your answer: 45°
